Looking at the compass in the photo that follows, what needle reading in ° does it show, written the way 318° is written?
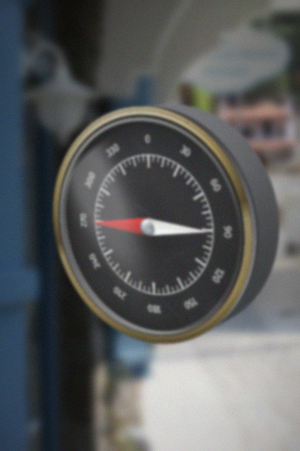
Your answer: 270°
